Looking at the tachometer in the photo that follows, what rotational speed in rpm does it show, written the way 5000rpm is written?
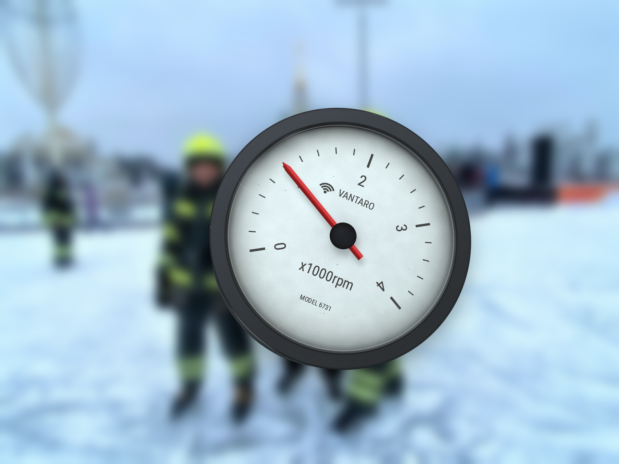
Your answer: 1000rpm
